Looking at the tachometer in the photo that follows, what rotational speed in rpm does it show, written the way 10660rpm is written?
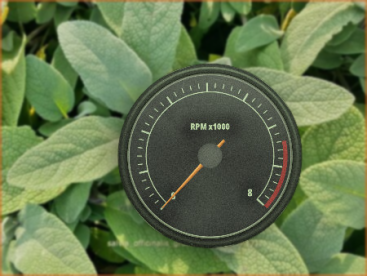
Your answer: 0rpm
